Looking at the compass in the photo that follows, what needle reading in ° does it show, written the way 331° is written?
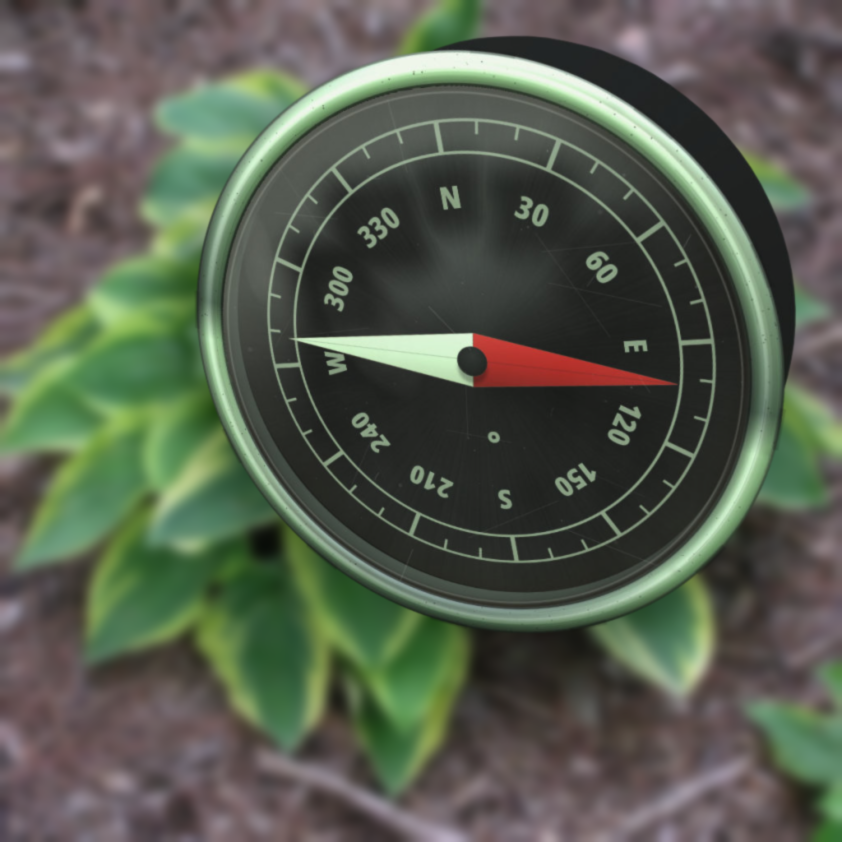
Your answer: 100°
